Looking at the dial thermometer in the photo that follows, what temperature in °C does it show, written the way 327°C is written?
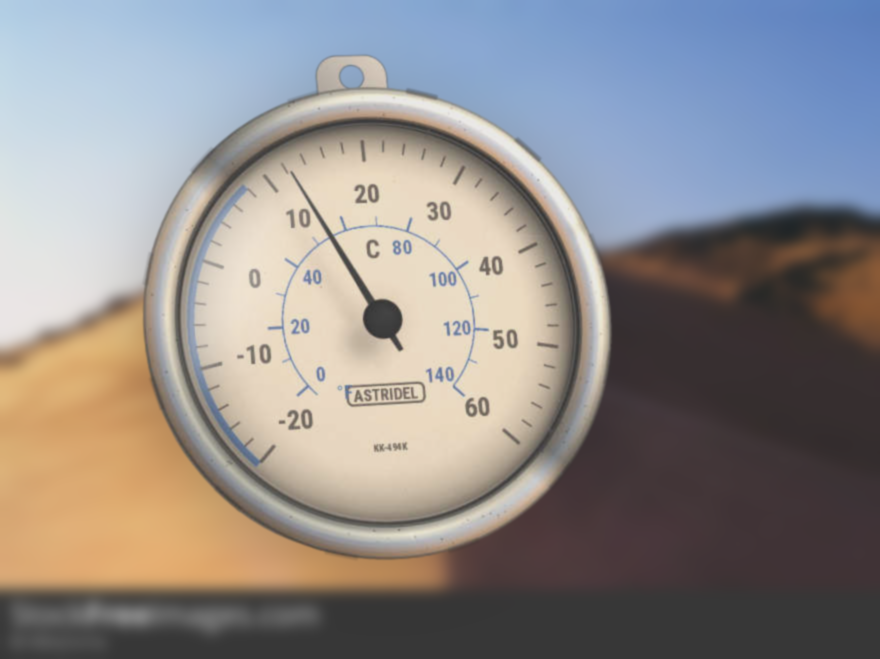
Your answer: 12°C
